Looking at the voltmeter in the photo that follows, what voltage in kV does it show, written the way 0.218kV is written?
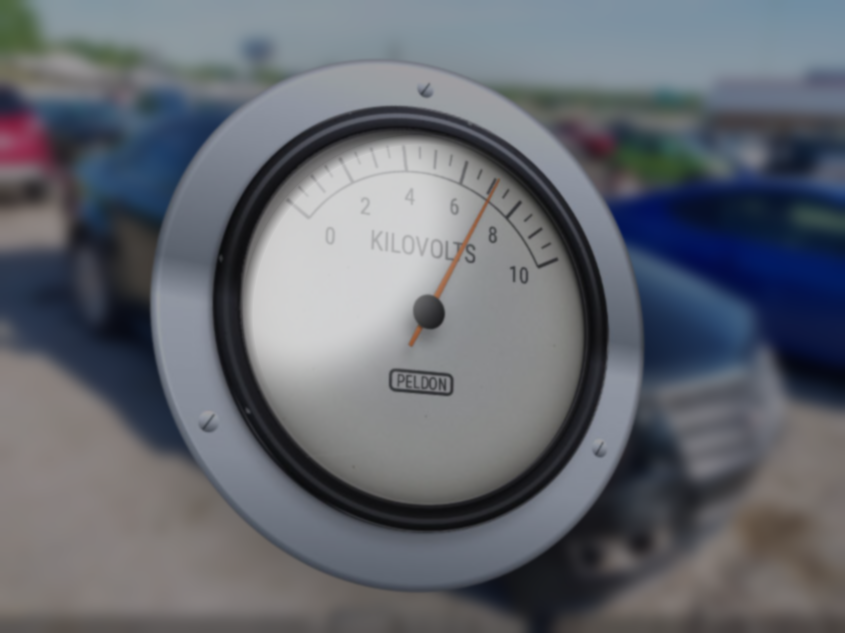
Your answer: 7kV
